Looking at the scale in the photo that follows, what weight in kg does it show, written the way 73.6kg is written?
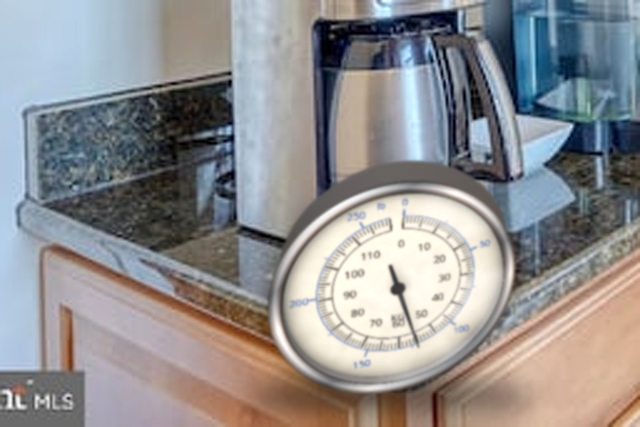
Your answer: 55kg
